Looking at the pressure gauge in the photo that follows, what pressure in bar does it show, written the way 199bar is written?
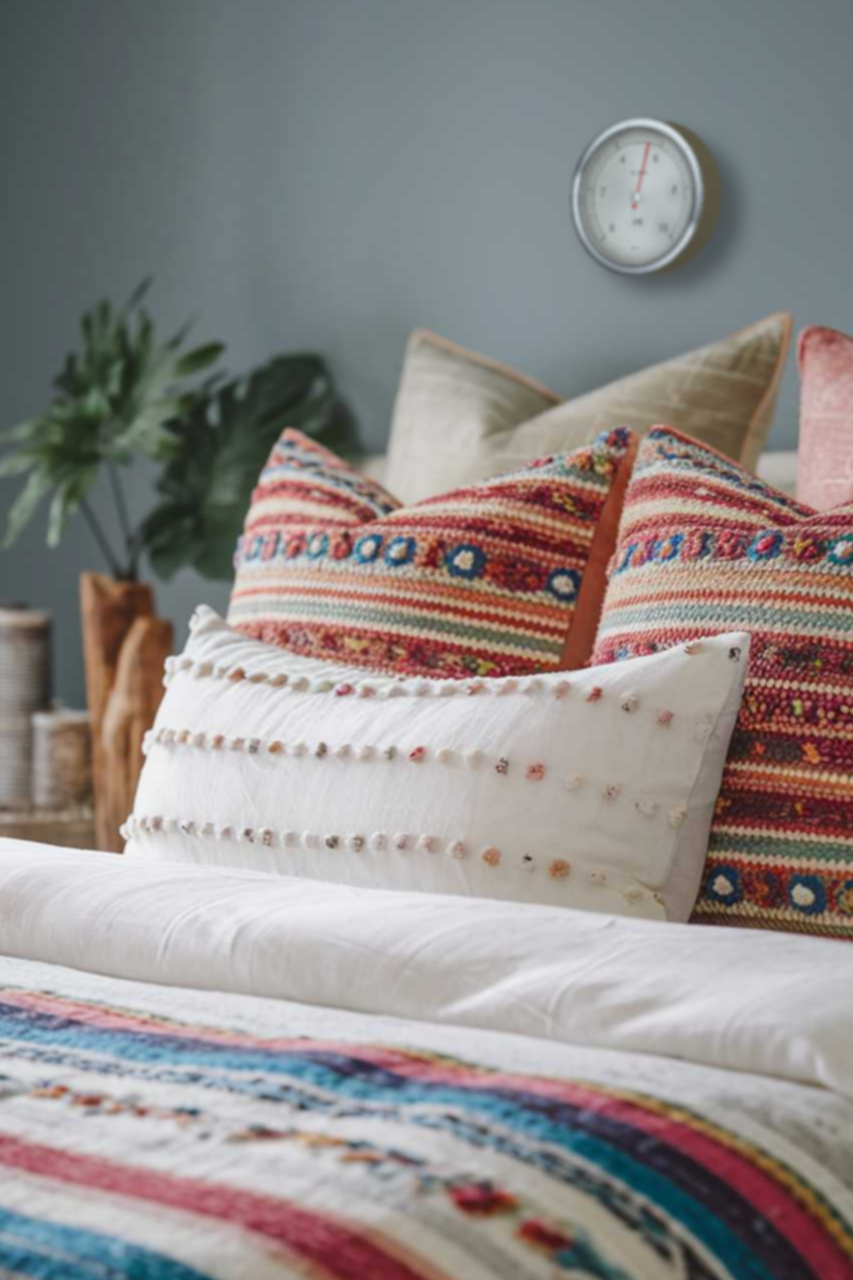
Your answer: 5.5bar
